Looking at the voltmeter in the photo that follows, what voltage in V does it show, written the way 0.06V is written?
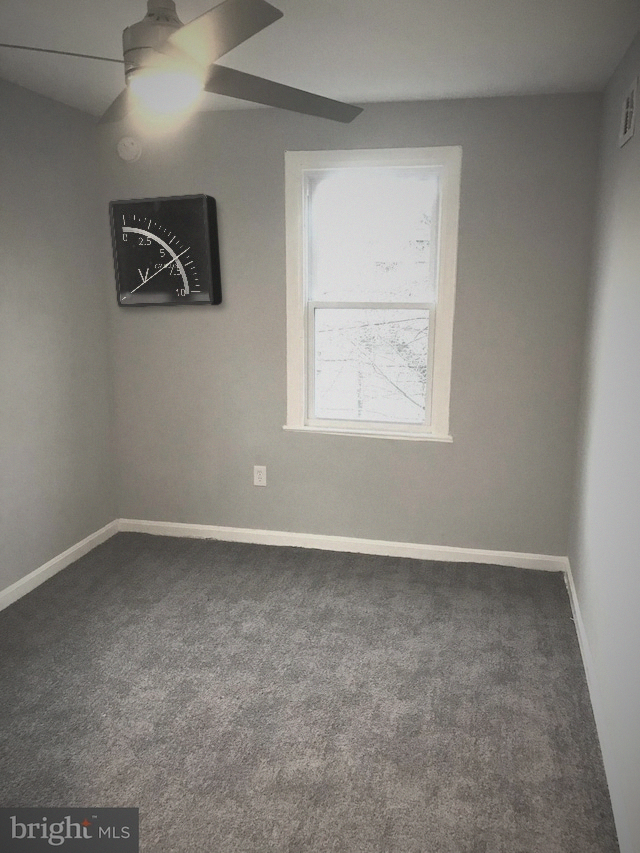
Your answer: 6.5V
